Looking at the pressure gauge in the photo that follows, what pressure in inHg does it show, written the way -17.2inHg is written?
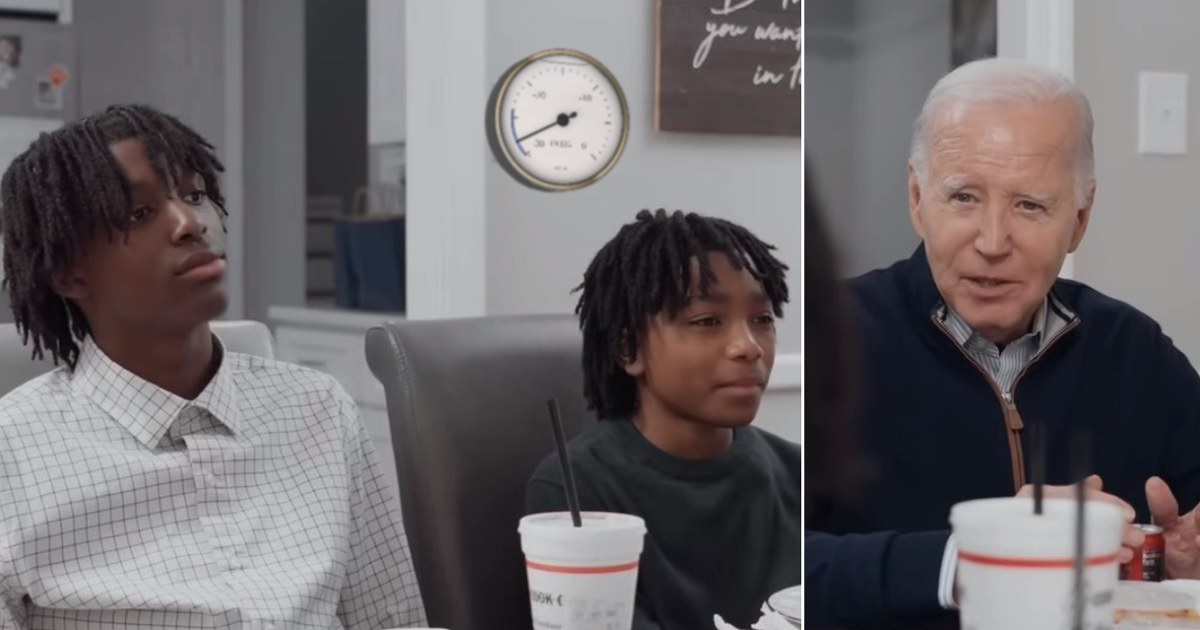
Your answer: -28inHg
